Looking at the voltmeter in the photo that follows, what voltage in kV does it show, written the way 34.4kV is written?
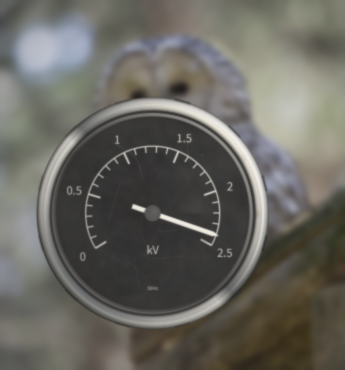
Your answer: 2.4kV
